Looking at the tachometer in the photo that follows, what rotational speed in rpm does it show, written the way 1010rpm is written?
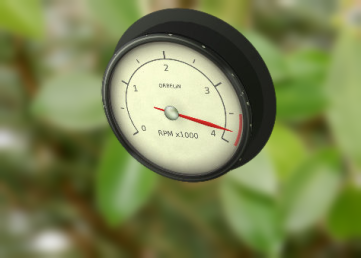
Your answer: 3750rpm
